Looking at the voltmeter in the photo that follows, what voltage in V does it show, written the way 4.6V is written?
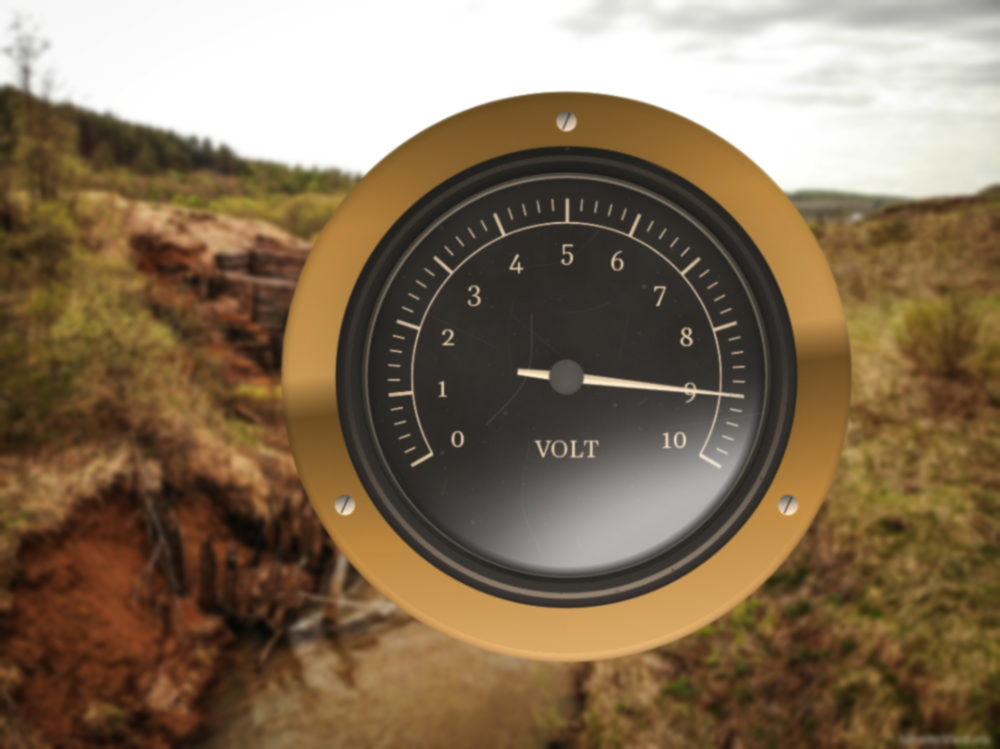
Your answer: 9V
